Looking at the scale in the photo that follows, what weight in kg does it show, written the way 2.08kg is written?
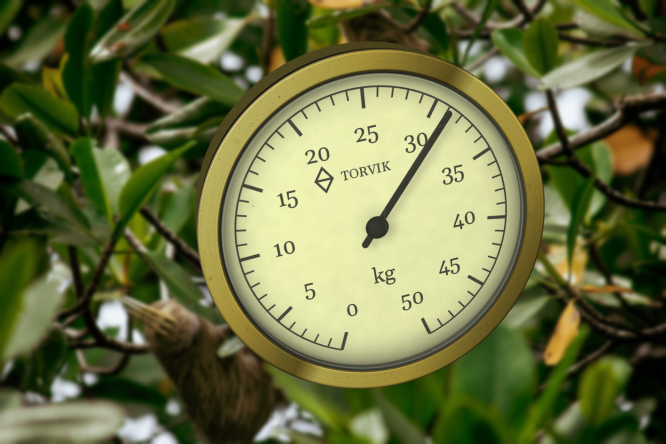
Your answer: 31kg
